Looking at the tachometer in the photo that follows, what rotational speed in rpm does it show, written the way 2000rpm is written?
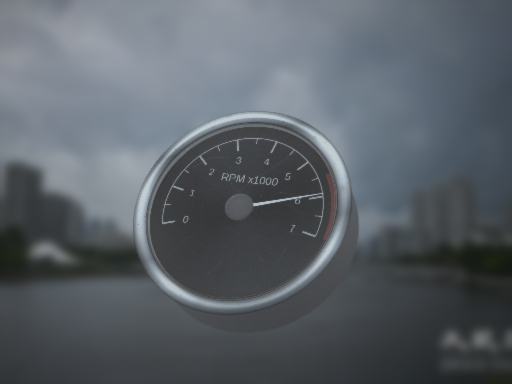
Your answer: 6000rpm
